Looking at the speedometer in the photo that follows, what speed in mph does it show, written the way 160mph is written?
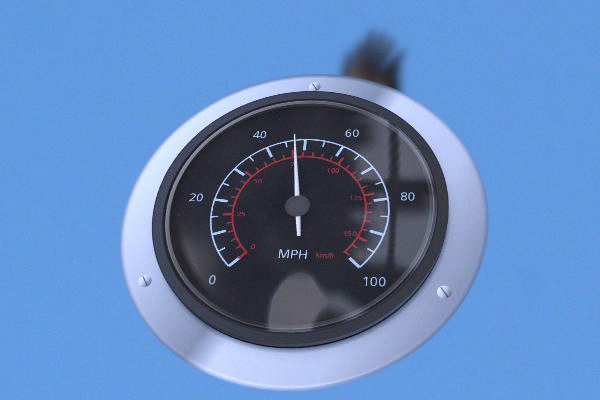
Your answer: 47.5mph
